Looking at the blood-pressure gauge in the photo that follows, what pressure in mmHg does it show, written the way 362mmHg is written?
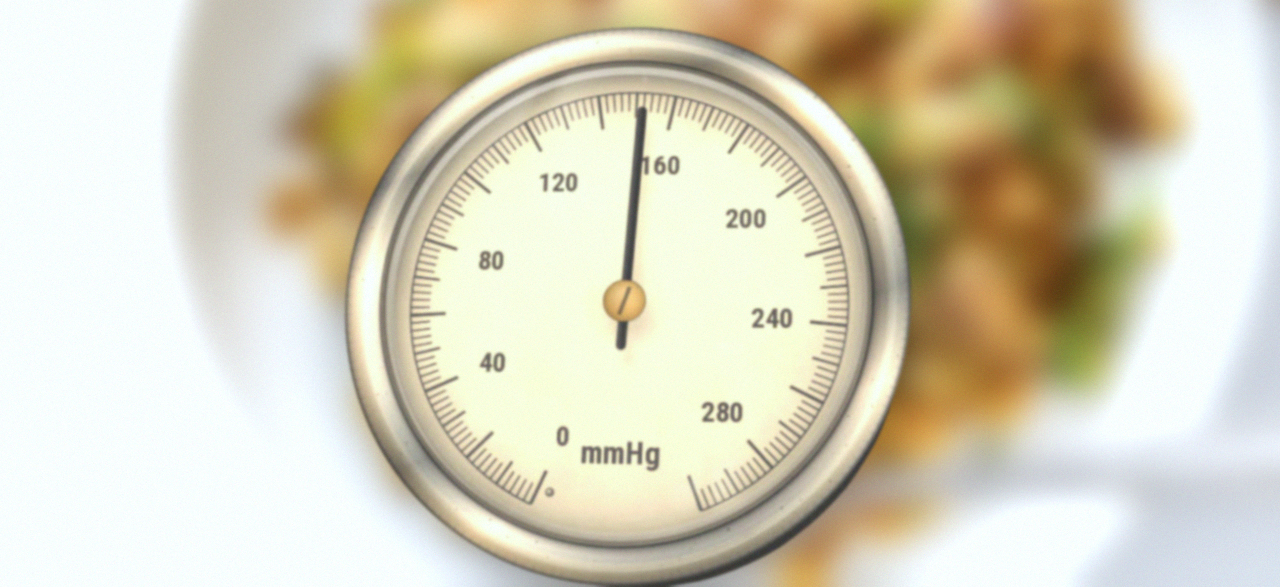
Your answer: 152mmHg
